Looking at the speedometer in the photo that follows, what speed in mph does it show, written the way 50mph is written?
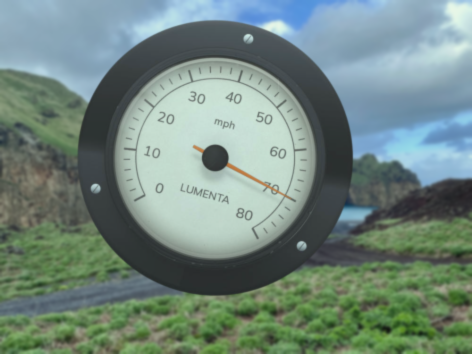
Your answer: 70mph
